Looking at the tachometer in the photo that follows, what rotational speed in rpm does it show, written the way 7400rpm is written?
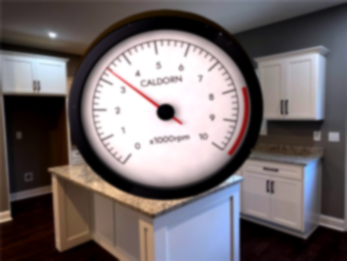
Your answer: 3400rpm
